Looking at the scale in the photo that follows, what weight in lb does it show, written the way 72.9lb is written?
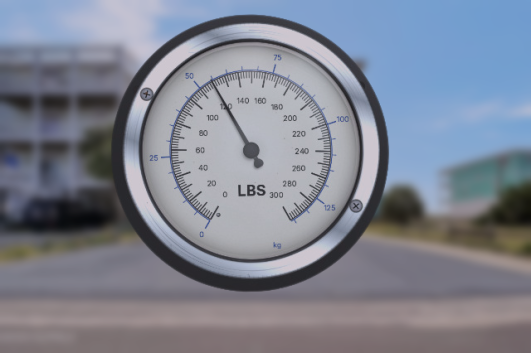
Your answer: 120lb
